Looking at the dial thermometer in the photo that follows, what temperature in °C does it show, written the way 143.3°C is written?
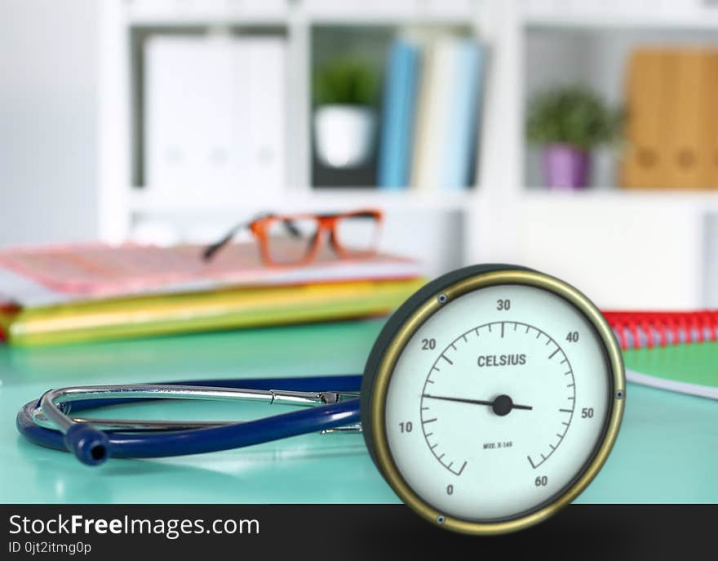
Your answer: 14°C
